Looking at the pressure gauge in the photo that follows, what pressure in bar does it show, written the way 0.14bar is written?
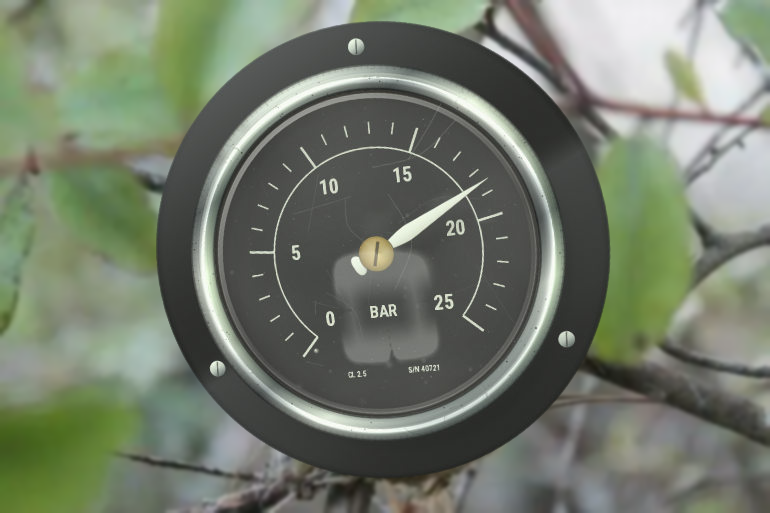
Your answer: 18.5bar
